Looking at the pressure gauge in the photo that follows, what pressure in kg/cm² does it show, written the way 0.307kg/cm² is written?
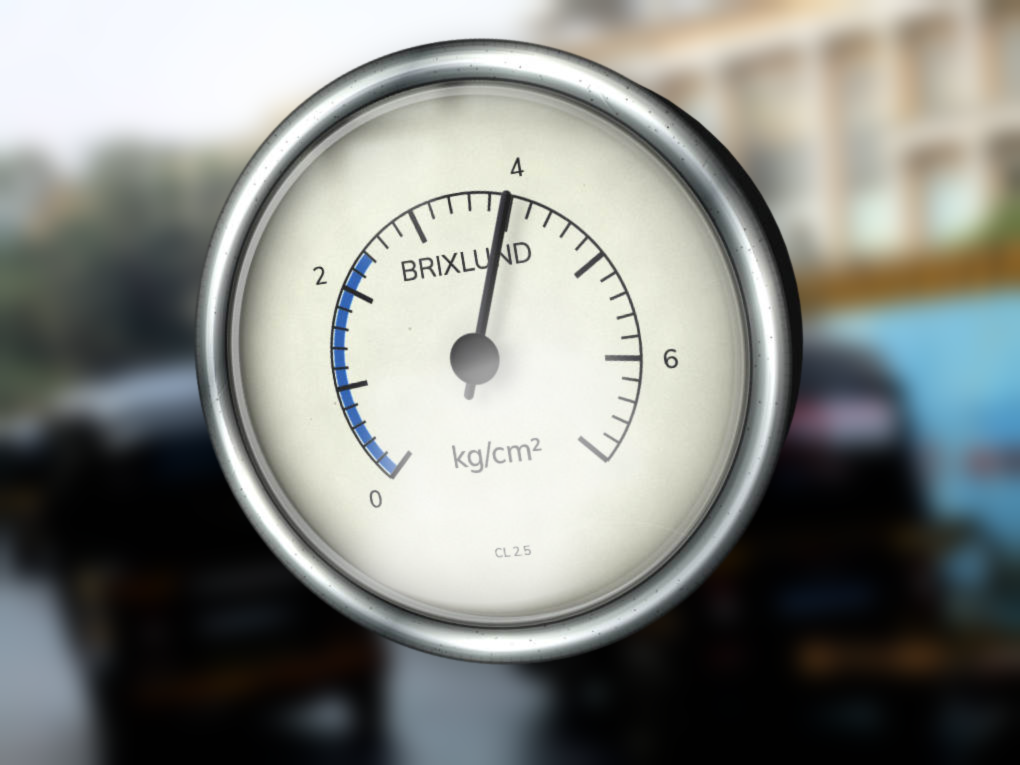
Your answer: 4kg/cm²
